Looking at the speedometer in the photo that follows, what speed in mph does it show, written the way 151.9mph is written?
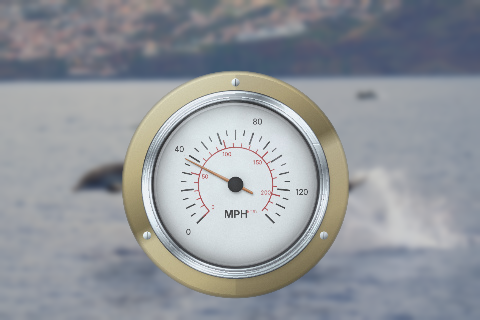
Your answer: 37.5mph
